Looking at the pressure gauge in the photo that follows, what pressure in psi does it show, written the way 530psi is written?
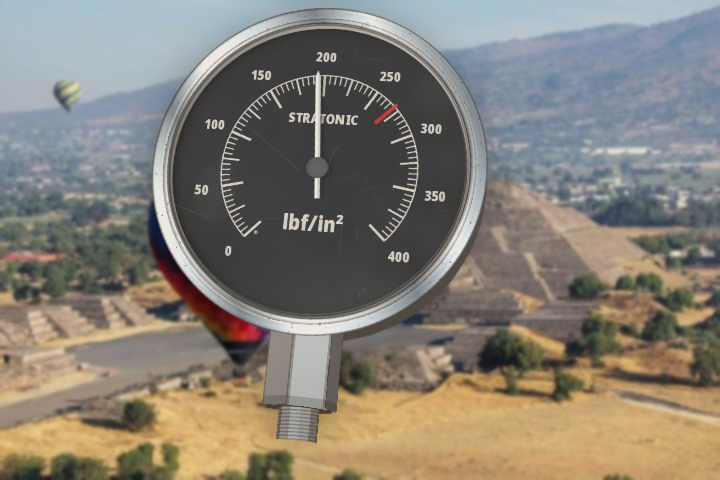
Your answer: 195psi
